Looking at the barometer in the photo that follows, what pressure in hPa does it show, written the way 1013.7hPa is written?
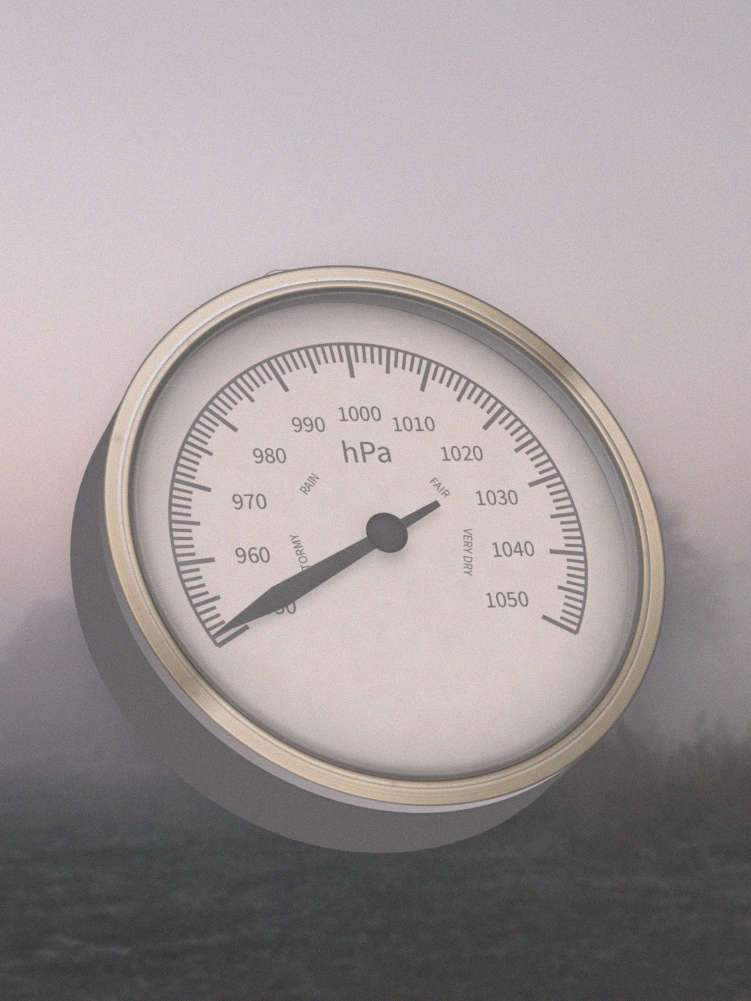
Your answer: 951hPa
